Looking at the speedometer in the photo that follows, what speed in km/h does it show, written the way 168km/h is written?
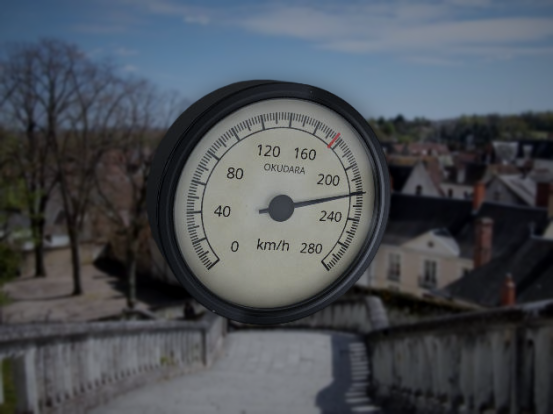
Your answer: 220km/h
